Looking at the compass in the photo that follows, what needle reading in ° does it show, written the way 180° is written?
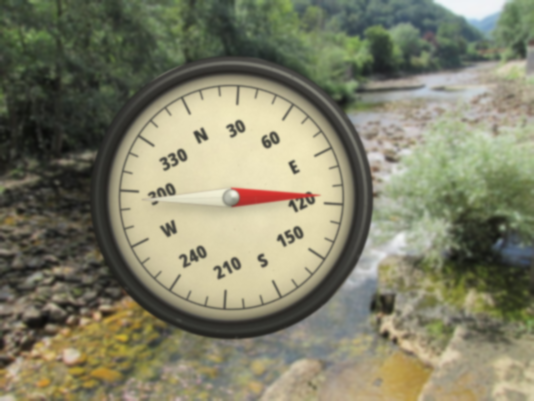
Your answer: 115°
